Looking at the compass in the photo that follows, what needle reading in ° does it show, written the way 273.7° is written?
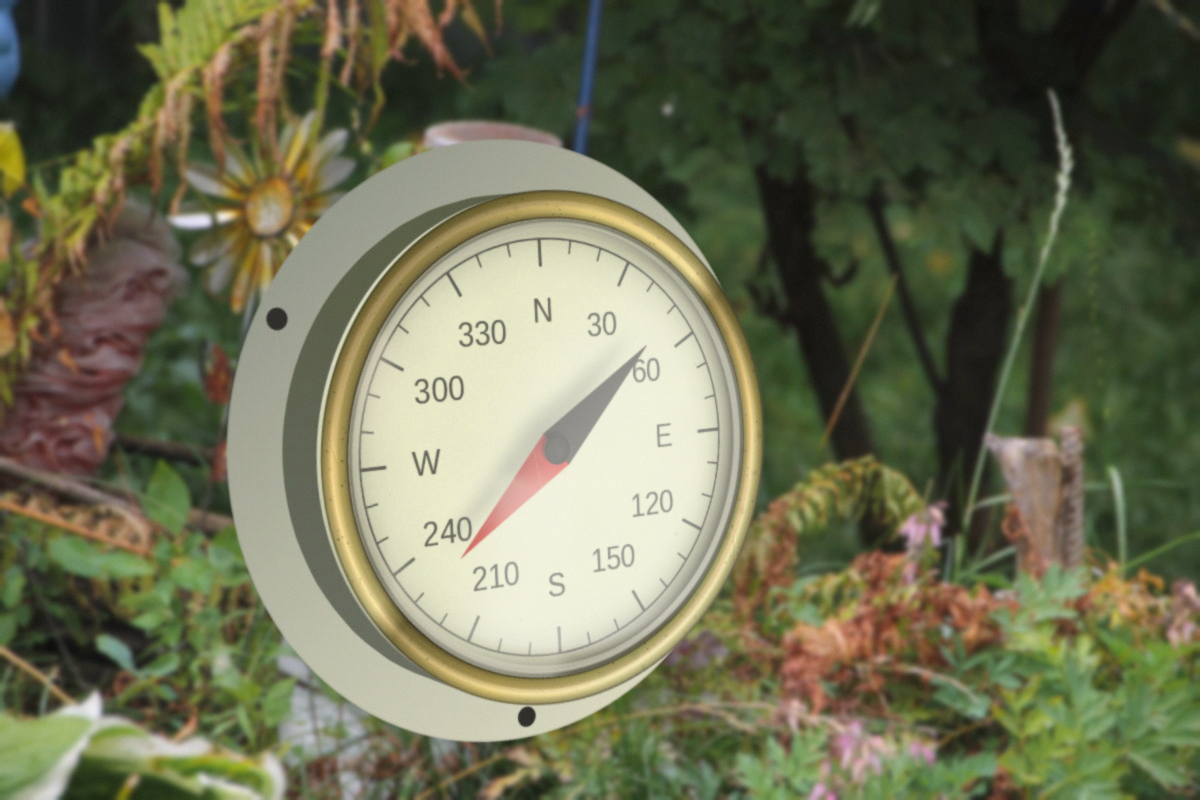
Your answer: 230°
